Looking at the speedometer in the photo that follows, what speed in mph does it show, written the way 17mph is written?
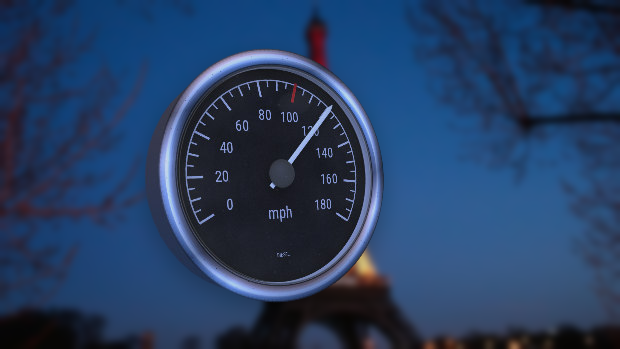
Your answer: 120mph
